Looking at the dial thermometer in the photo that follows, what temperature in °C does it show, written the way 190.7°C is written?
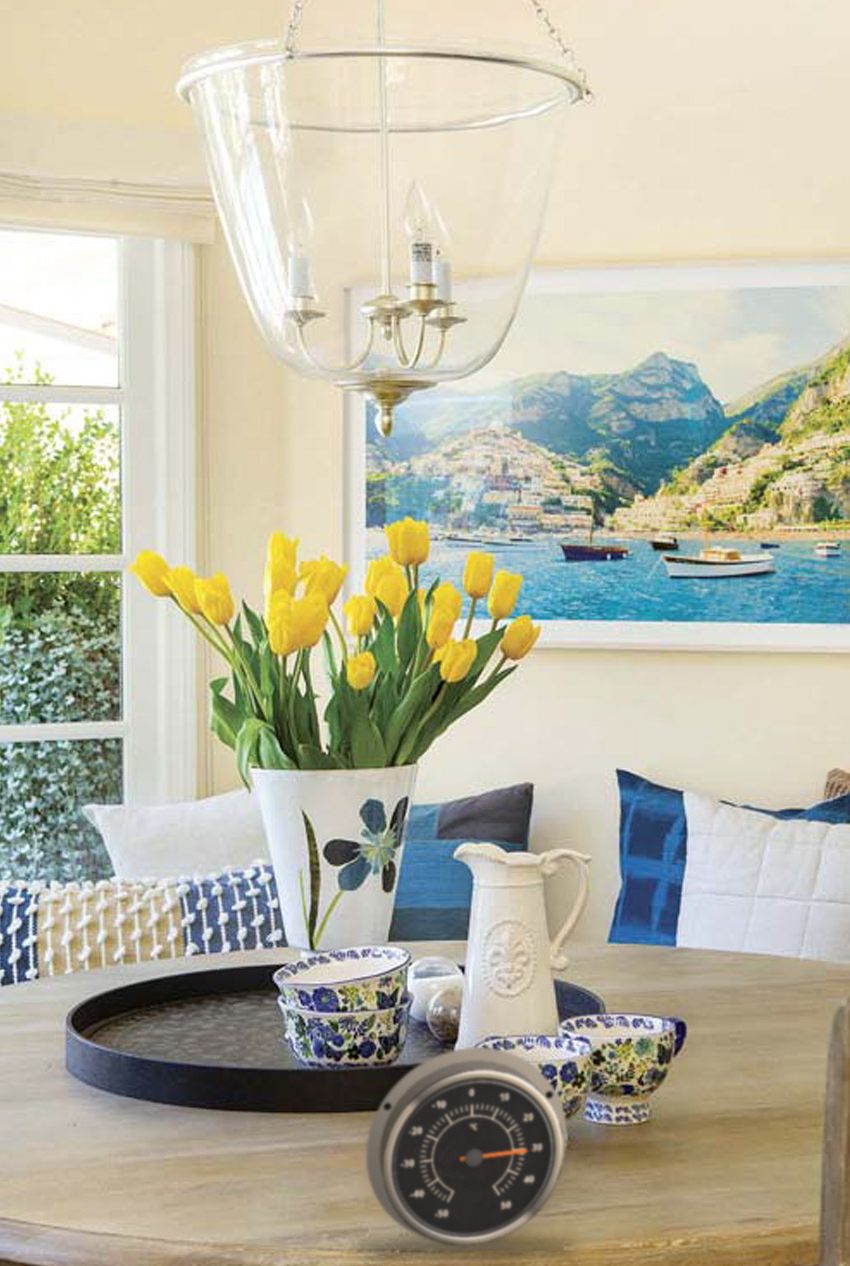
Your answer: 30°C
